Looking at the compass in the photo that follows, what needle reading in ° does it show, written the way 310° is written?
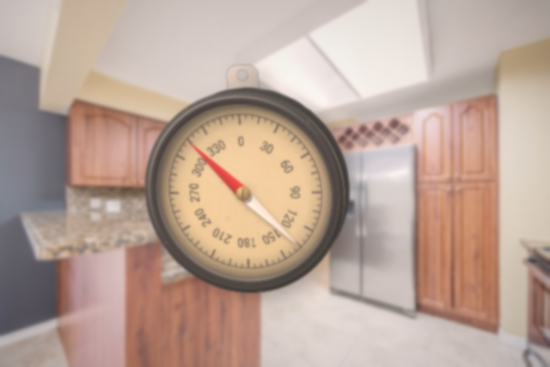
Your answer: 315°
